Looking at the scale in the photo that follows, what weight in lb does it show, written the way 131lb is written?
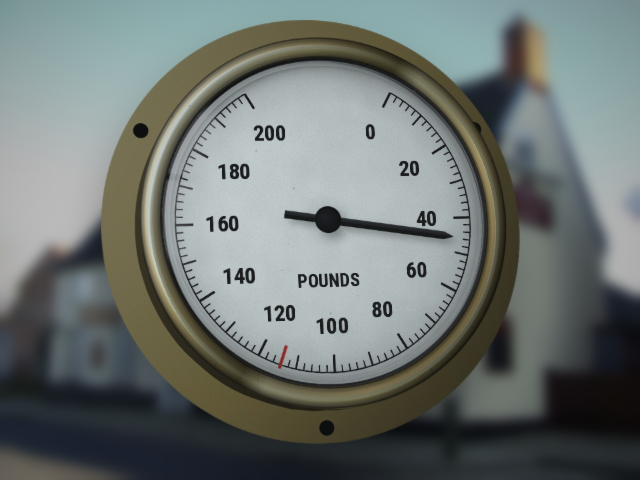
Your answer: 46lb
